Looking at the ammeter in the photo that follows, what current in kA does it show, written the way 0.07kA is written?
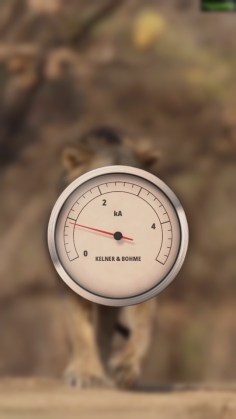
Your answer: 0.9kA
